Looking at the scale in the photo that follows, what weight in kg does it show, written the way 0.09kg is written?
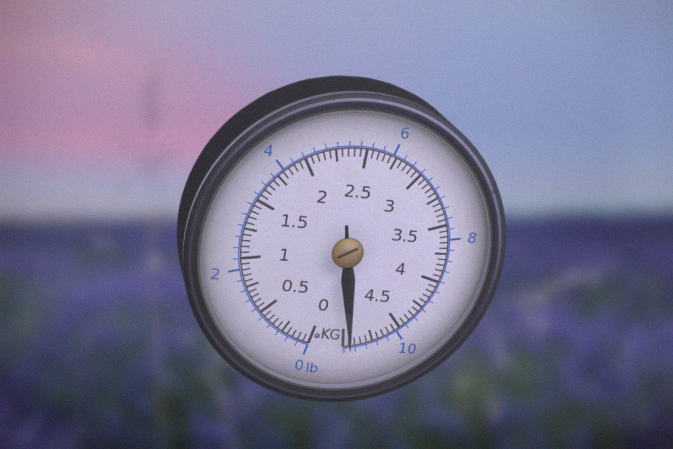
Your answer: 4.95kg
